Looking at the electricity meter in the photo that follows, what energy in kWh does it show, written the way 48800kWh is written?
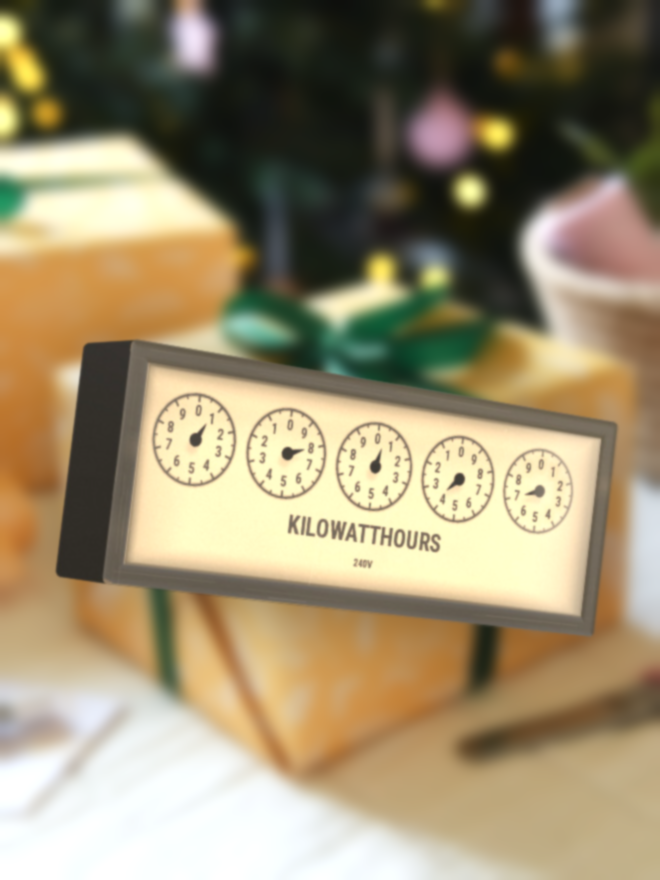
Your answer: 8037kWh
